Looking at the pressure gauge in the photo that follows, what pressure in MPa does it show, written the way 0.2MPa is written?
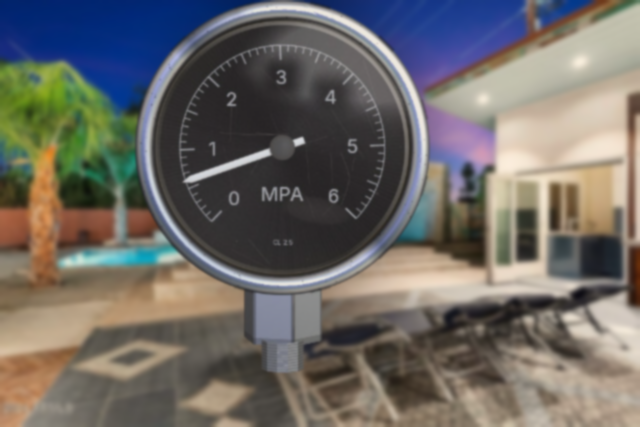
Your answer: 0.6MPa
